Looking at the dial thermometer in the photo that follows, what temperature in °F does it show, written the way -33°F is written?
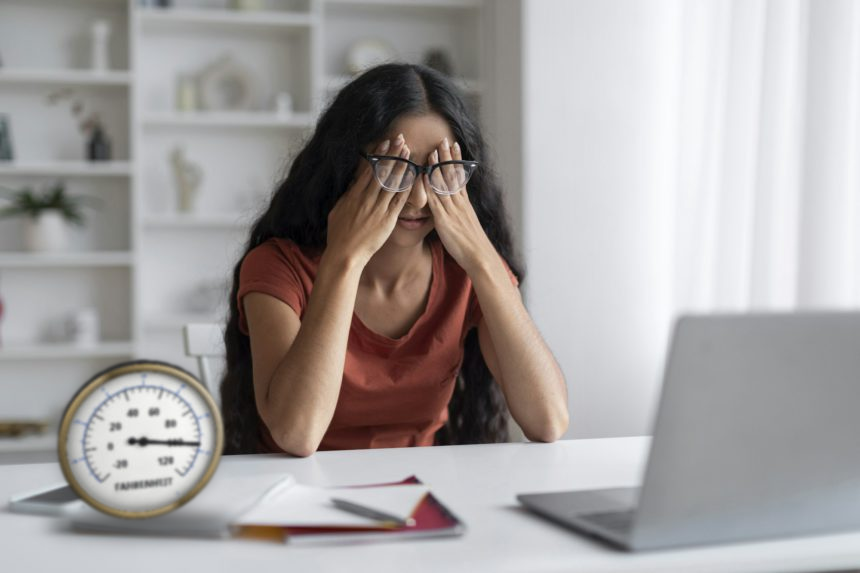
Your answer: 100°F
